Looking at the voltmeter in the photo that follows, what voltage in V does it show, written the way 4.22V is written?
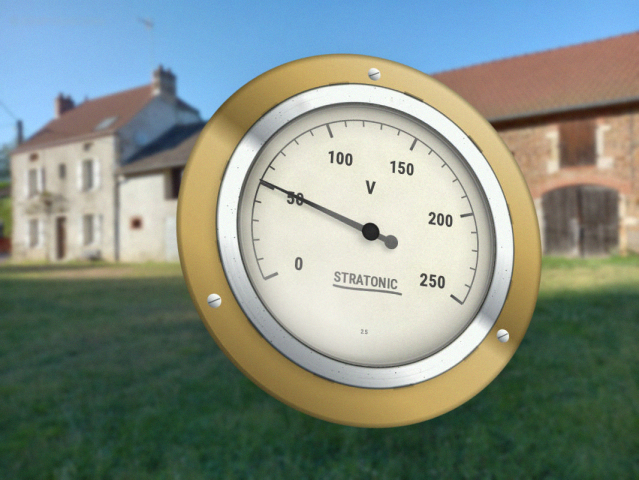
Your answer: 50V
